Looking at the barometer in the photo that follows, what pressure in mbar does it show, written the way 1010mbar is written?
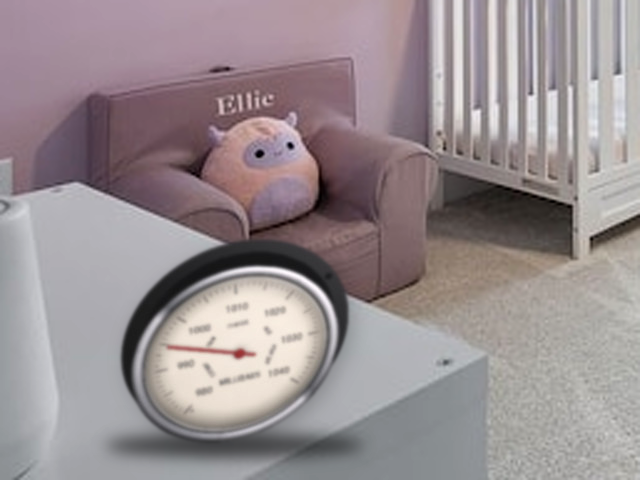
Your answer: 995mbar
